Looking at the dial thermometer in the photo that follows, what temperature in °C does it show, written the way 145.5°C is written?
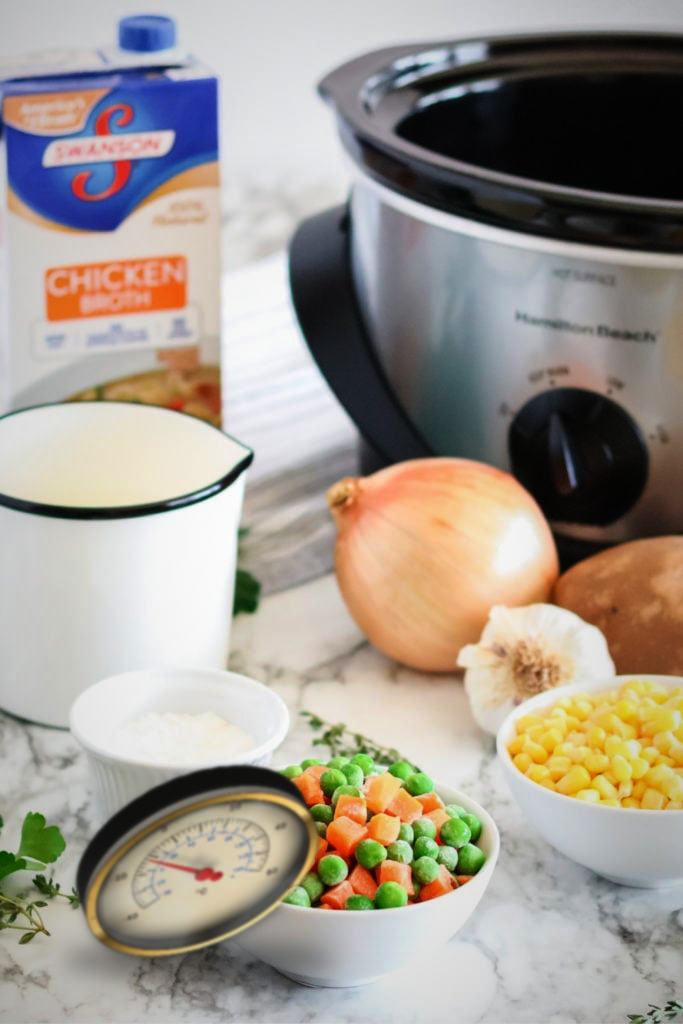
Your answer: -10°C
